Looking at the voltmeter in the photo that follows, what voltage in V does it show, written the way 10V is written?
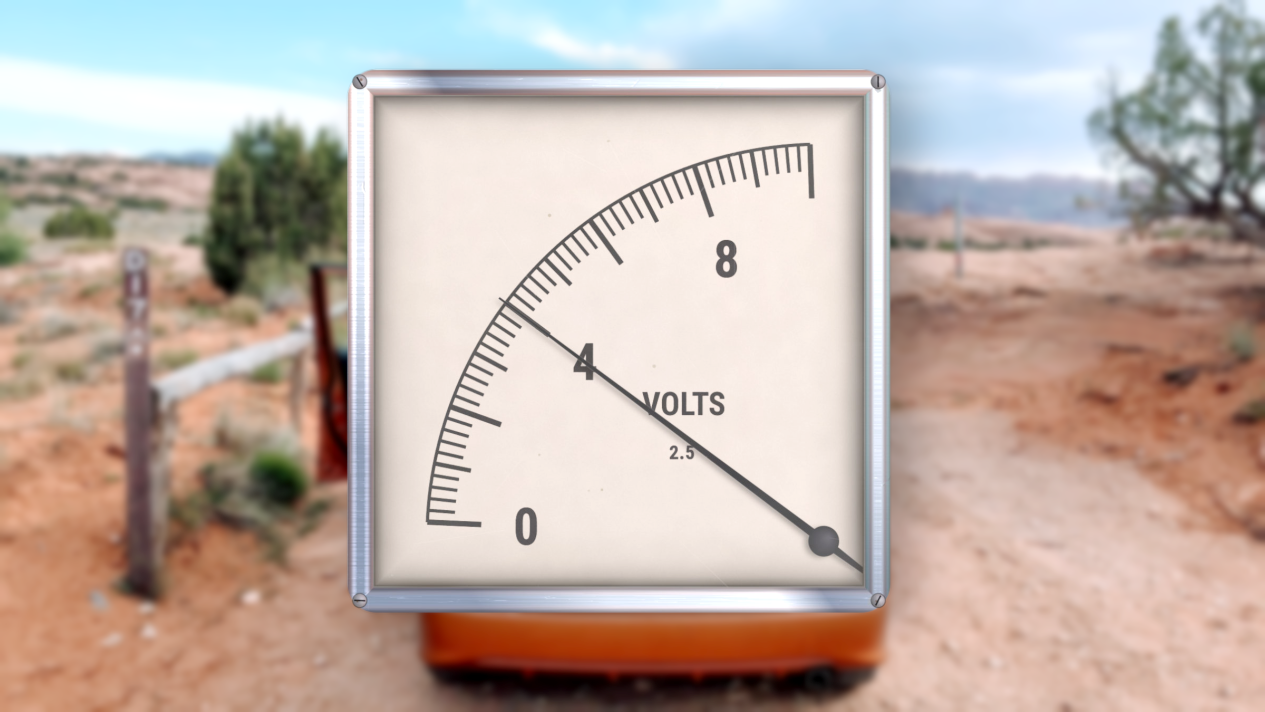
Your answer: 4V
